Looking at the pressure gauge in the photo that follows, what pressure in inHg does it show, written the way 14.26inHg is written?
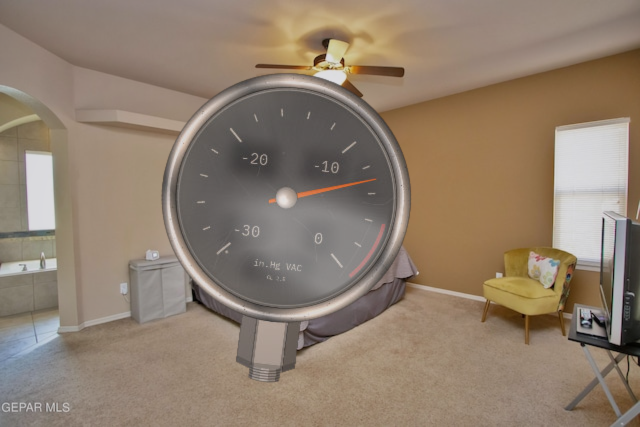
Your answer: -7inHg
